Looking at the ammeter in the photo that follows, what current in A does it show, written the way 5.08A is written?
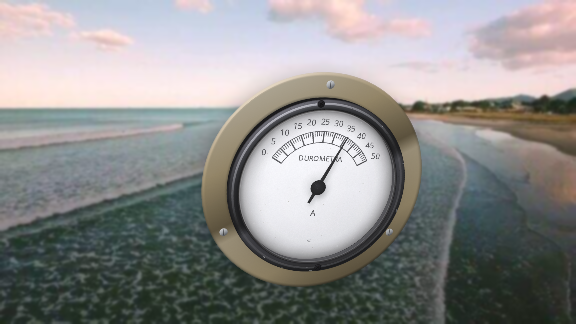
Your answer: 35A
